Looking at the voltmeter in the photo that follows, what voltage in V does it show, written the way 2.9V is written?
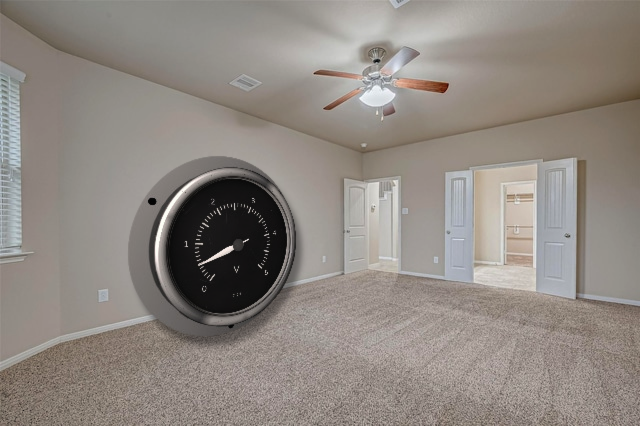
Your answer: 0.5V
